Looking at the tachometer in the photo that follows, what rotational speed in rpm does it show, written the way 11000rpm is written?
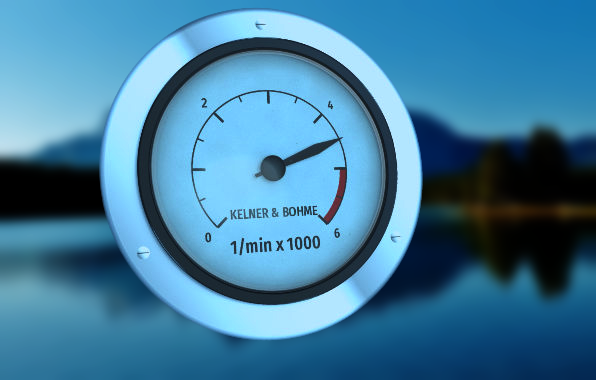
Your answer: 4500rpm
